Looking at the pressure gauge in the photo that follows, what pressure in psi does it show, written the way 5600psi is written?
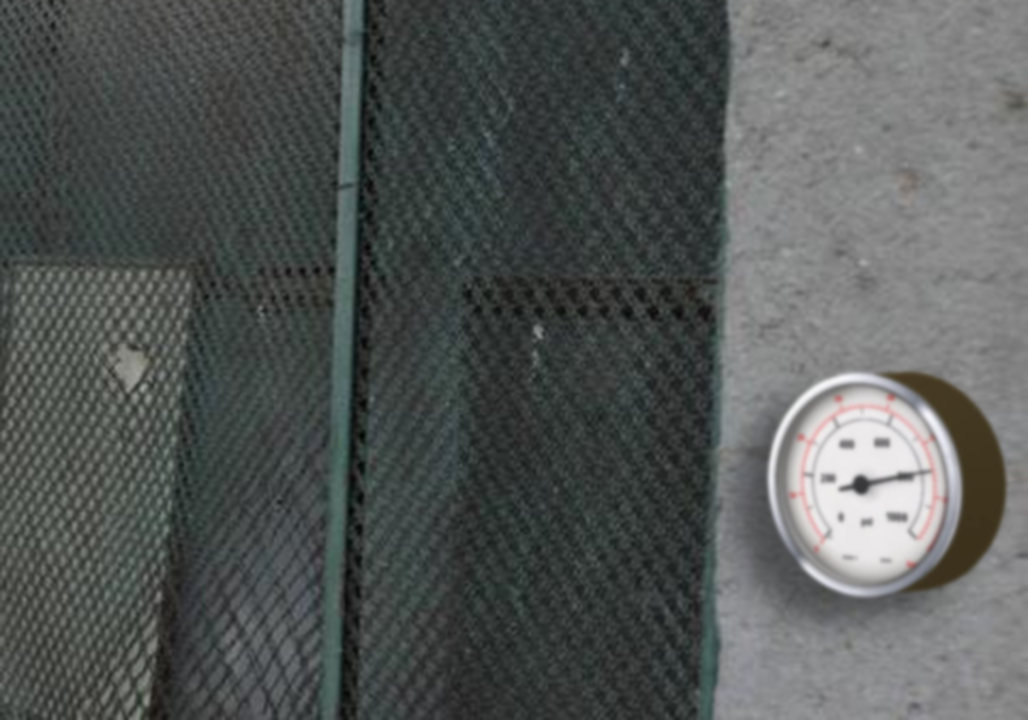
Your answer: 800psi
